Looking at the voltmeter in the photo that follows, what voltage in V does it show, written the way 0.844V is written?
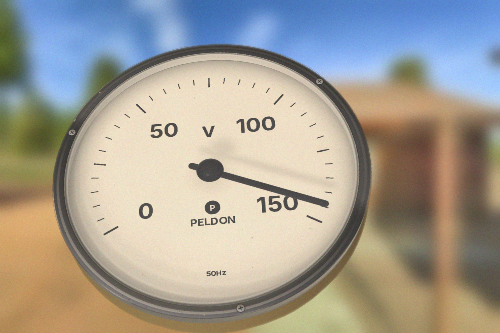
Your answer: 145V
